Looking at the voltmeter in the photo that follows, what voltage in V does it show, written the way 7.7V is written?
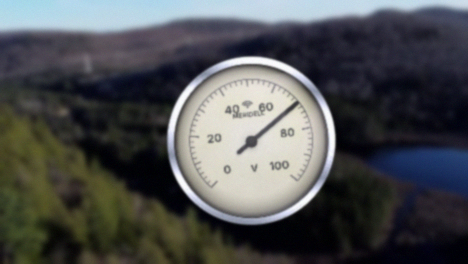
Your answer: 70V
